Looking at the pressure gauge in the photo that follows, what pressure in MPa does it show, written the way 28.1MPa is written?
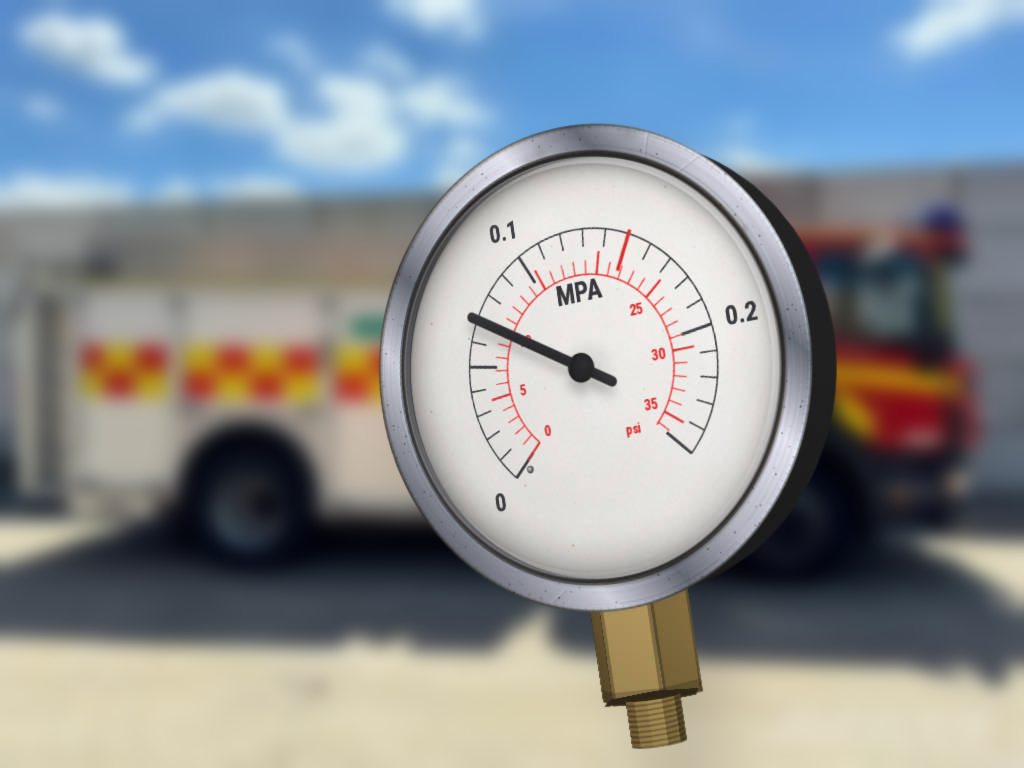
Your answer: 0.07MPa
